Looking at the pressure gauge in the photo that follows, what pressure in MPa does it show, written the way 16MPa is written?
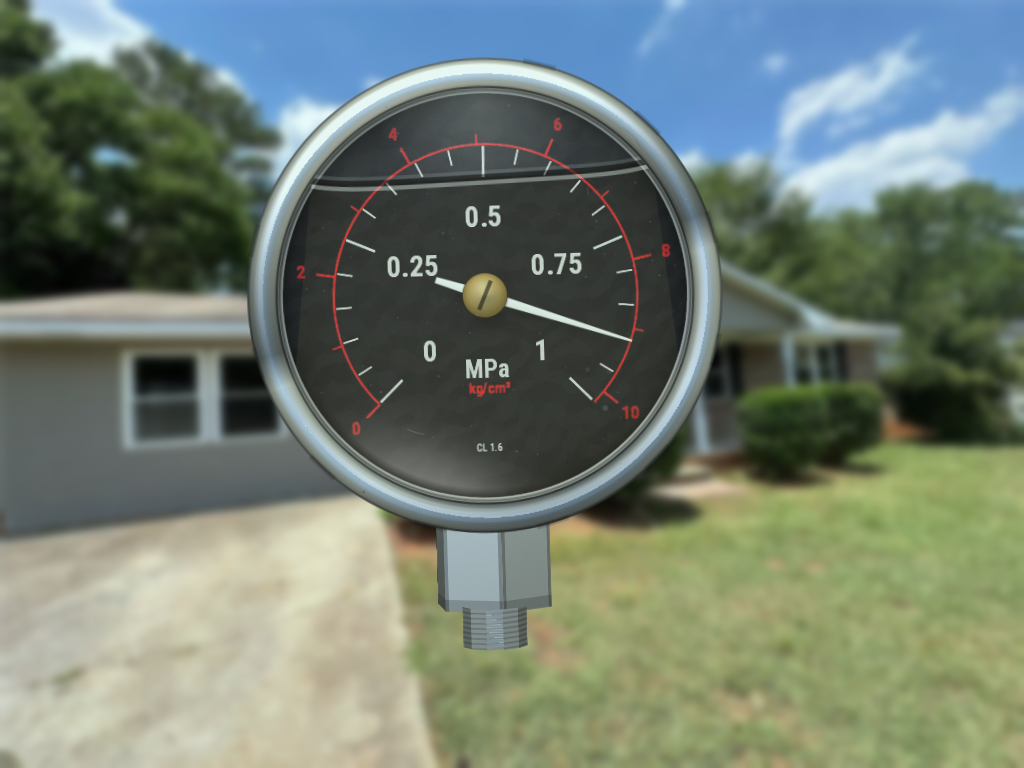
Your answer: 0.9MPa
